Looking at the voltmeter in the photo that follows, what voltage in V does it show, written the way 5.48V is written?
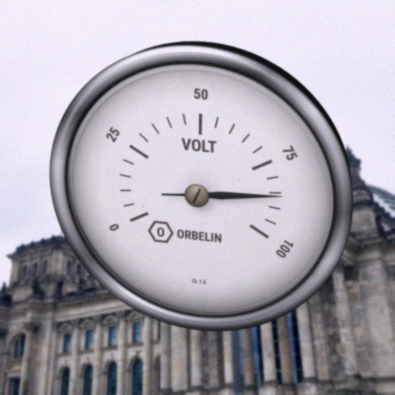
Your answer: 85V
